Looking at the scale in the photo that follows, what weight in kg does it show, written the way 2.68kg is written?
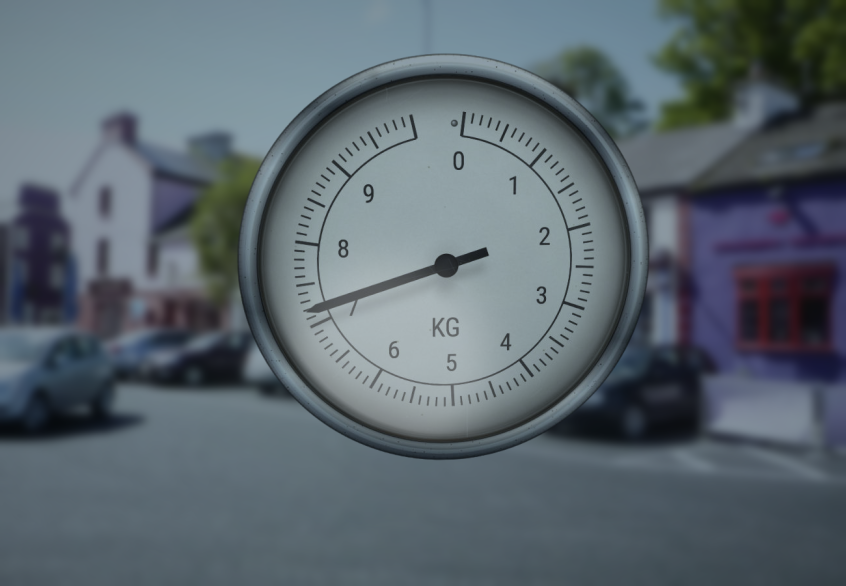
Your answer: 7.2kg
